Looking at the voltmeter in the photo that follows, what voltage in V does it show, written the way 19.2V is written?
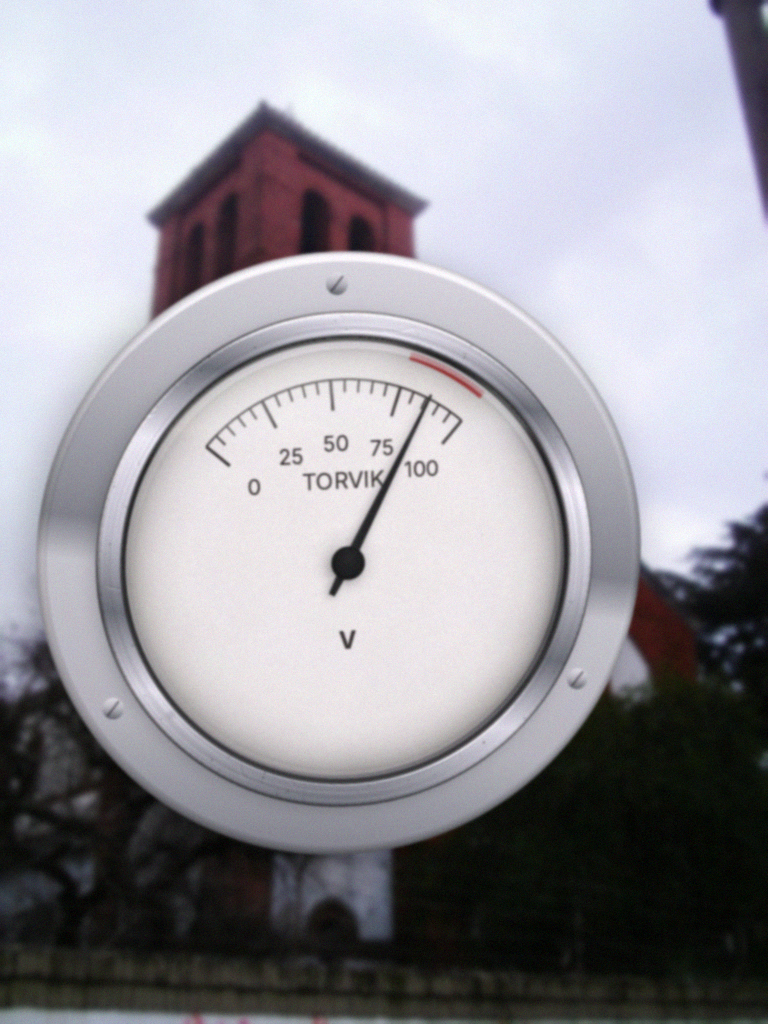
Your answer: 85V
